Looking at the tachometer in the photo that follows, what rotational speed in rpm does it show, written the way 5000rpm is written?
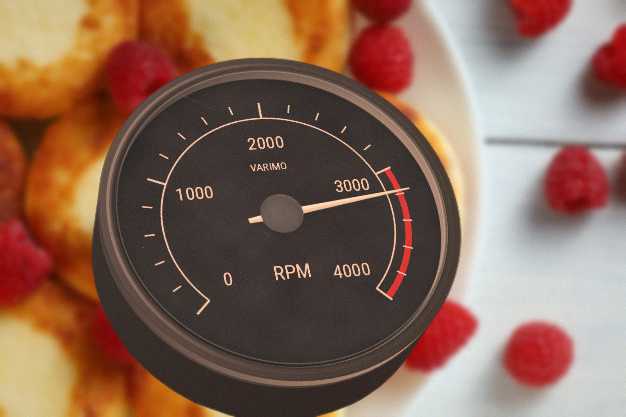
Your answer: 3200rpm
